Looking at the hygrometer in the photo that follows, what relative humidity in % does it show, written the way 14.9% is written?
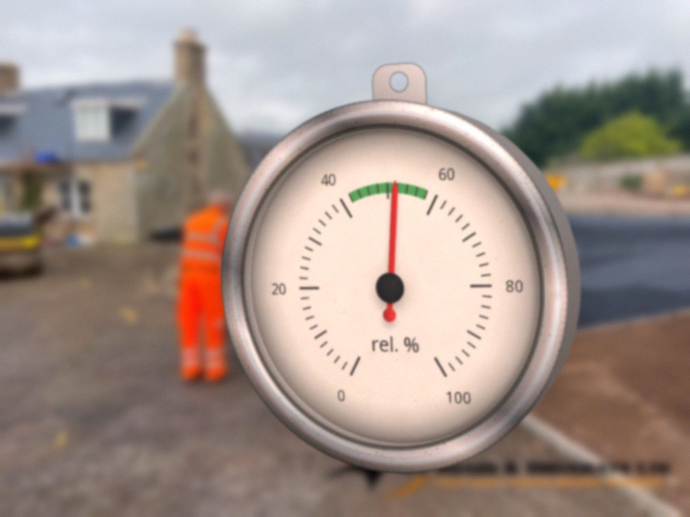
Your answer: 52%
